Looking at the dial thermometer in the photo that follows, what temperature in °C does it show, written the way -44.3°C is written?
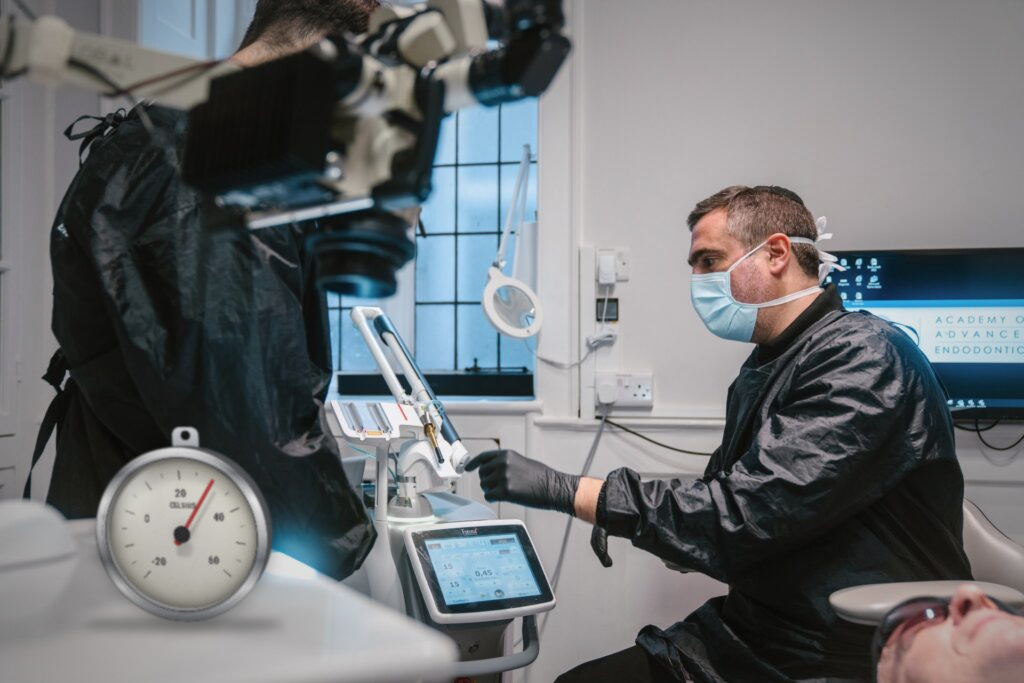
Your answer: 30°C
